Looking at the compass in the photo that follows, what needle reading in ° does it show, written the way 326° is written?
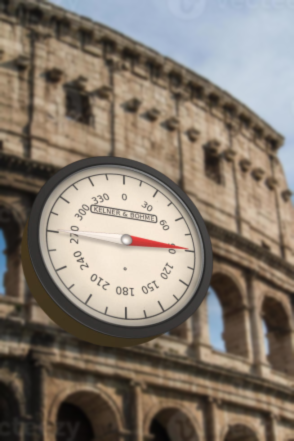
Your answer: 90°
